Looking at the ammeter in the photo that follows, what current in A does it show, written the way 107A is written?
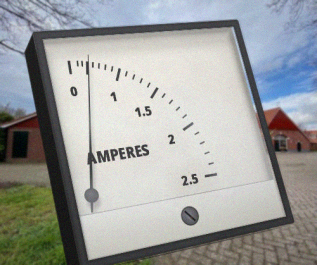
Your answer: 0.5A
